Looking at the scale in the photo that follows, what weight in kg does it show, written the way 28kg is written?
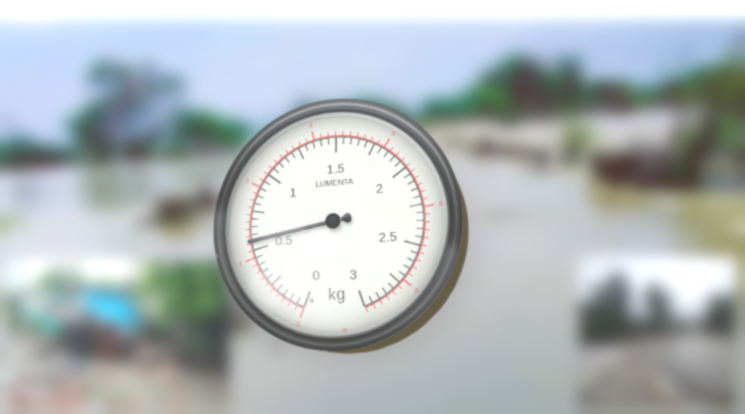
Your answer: 0.55kg
